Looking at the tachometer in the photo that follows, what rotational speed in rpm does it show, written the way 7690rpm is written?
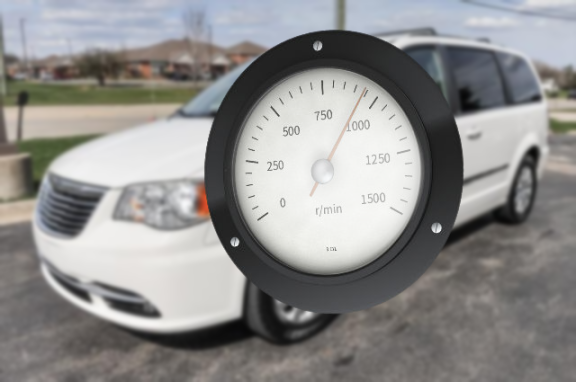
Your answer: 950rpm
